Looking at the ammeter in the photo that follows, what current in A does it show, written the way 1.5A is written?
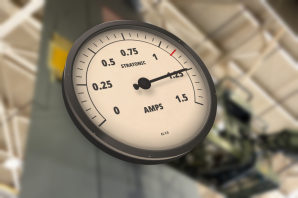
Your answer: 1.25A
